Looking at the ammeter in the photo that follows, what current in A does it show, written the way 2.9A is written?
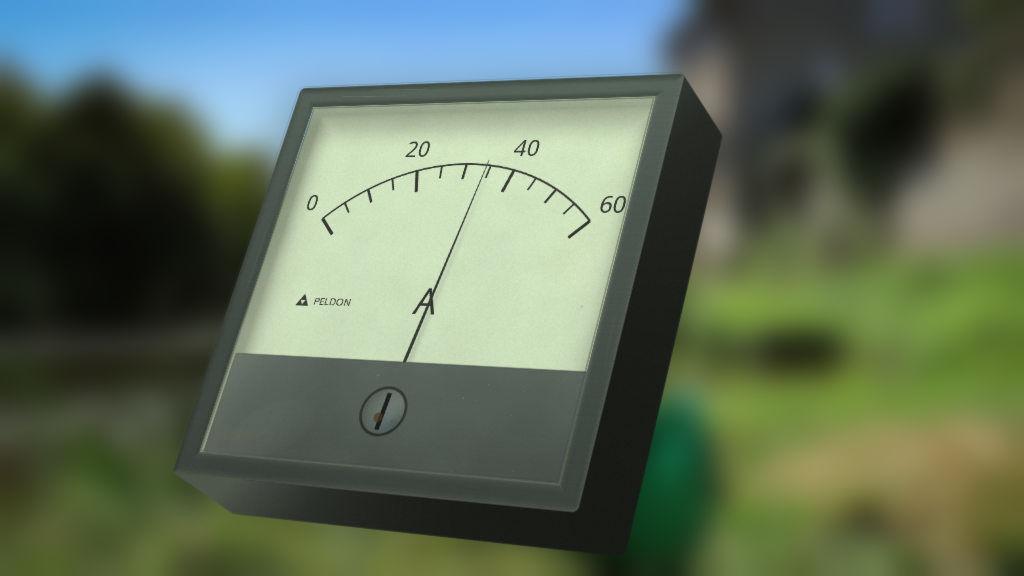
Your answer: 35A
